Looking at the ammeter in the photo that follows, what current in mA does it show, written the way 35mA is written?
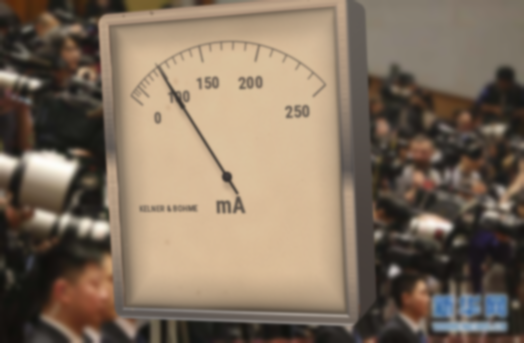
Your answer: 100mA
